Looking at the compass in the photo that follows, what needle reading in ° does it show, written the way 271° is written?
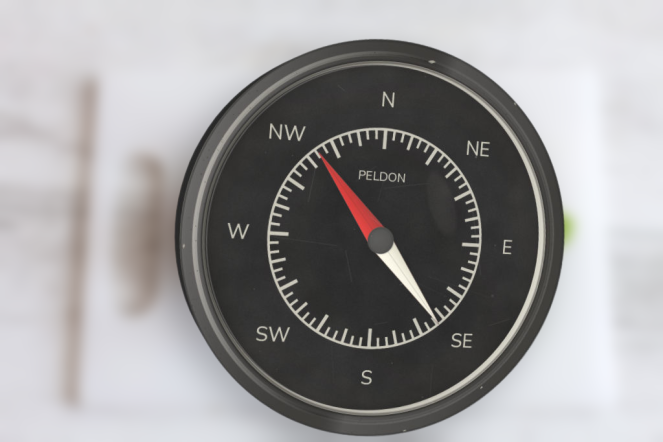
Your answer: 320°
